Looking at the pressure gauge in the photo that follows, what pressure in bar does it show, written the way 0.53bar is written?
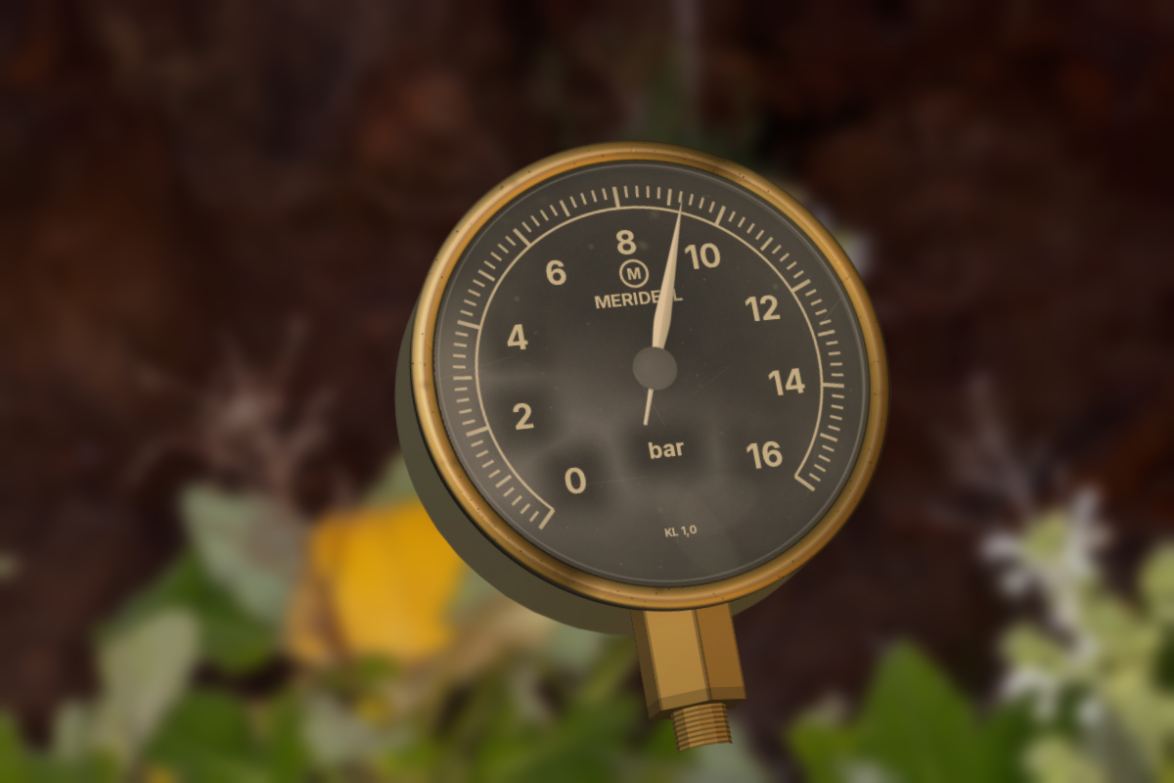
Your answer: 9.2bar
